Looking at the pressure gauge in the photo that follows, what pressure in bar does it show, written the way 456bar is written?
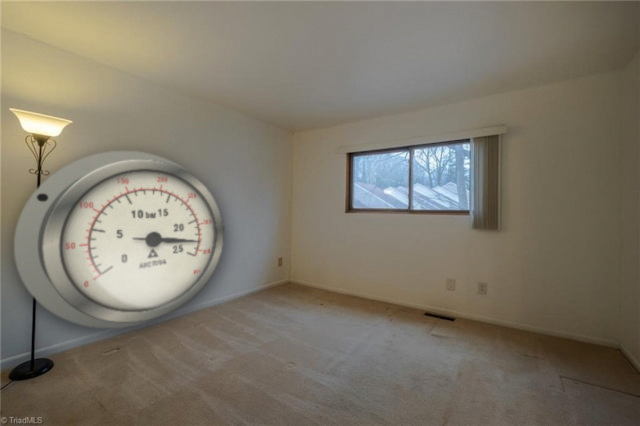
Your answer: 23bar
